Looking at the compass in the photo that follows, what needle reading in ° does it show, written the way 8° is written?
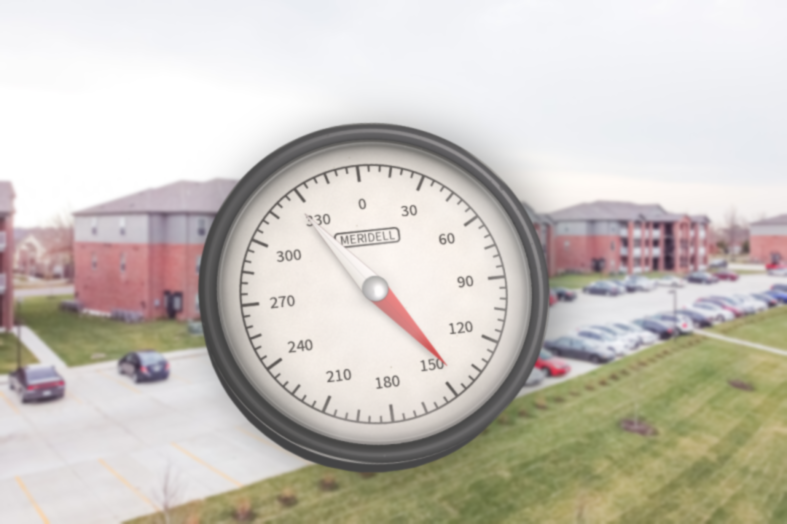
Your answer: 145°
